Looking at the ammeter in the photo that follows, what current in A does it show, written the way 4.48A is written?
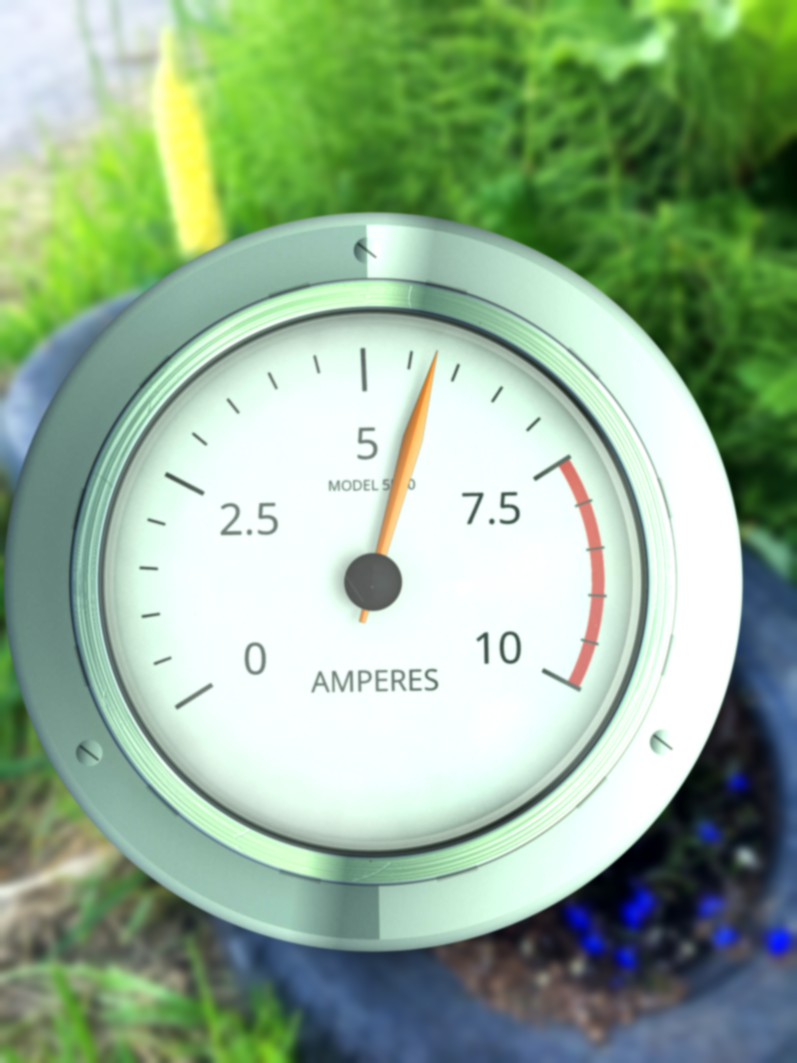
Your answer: 5.75A
